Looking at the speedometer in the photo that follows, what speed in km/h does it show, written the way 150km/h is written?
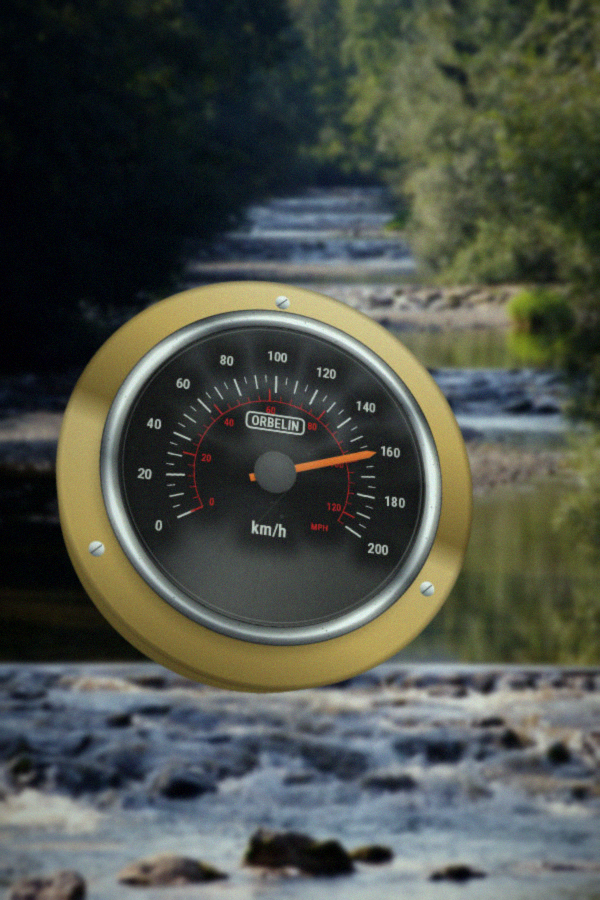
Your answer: 160km/h
